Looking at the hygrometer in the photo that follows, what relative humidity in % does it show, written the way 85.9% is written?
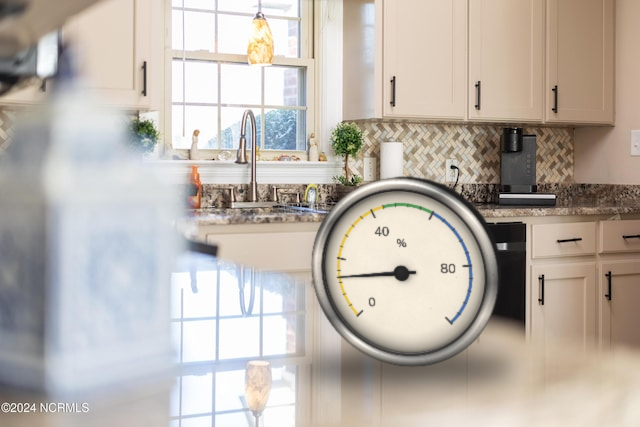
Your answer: 14%
